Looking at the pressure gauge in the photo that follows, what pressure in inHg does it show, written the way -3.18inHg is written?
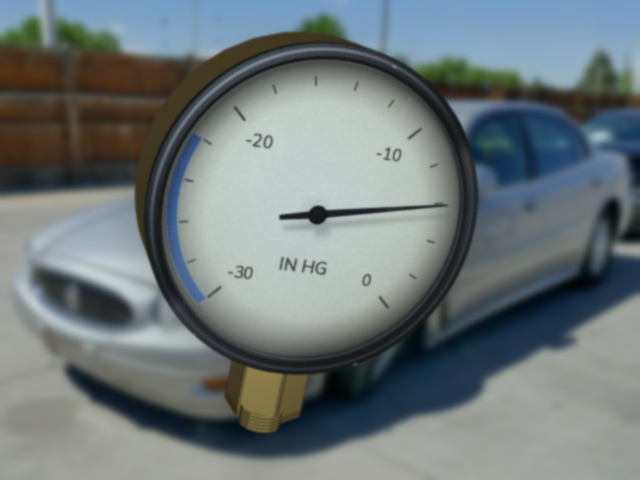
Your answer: -6inHg
